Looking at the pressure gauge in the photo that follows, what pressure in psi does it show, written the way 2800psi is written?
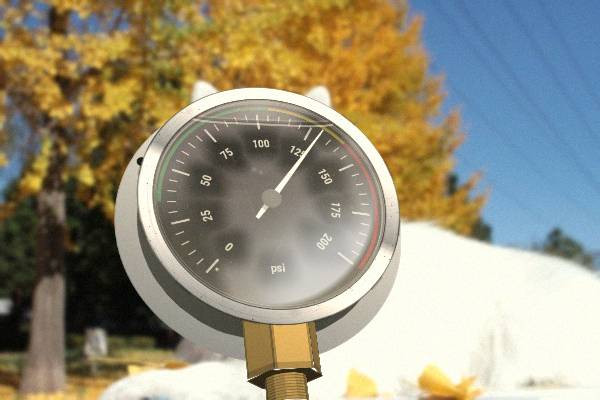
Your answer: 130psi
